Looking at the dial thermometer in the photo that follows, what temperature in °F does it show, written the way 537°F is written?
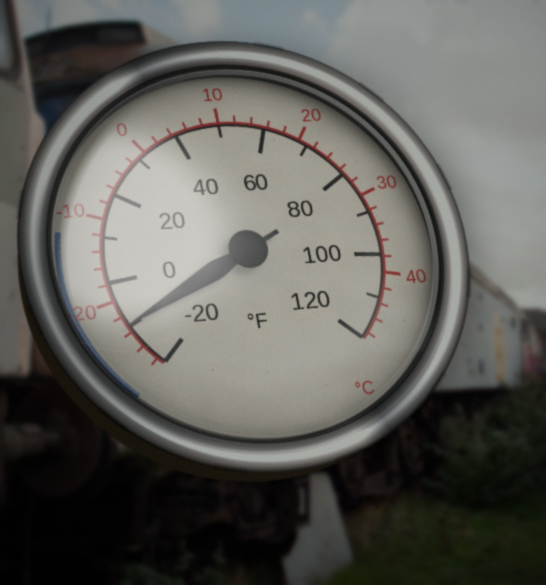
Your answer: -10°F
